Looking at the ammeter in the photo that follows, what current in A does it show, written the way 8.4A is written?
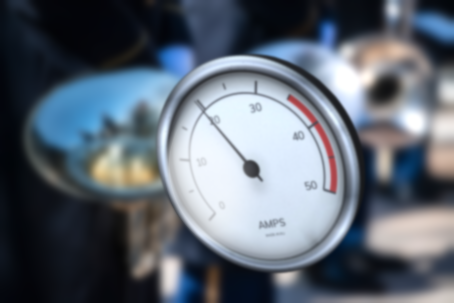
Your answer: 20A
